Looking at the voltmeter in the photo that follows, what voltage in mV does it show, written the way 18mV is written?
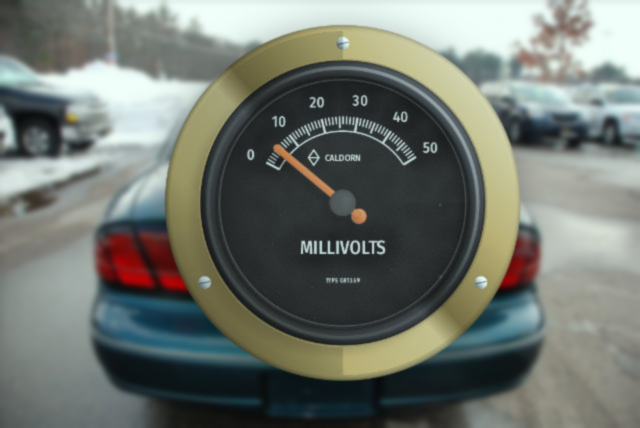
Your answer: 5mV
